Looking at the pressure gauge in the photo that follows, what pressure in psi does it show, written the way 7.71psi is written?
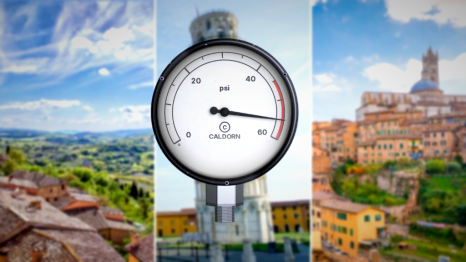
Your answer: 55psi
